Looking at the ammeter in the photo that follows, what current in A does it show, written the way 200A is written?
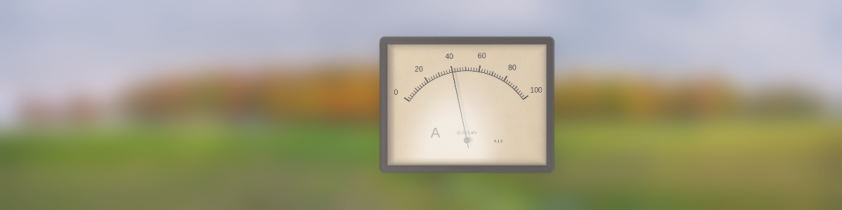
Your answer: 40A
